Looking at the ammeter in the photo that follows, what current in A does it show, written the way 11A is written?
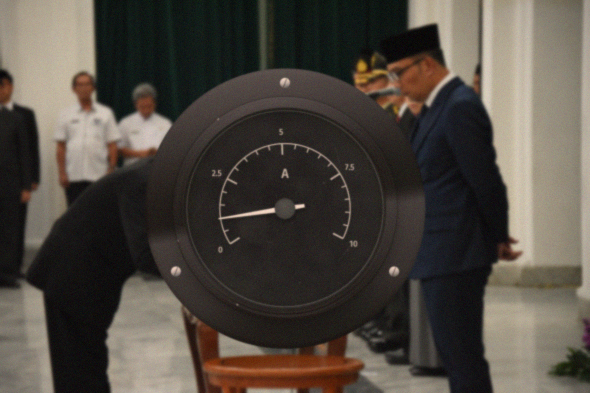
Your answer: 1A
